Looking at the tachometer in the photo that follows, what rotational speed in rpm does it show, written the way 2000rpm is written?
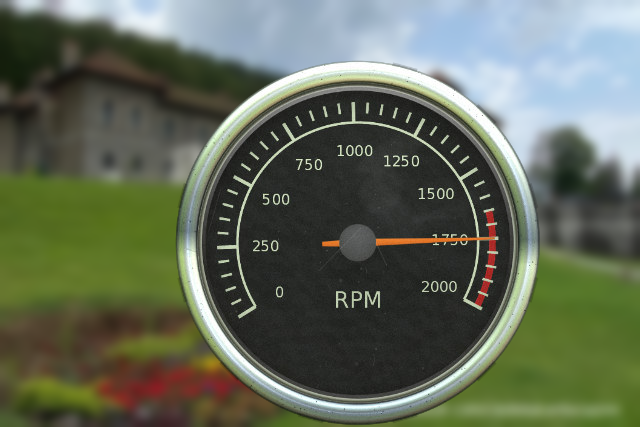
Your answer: 1750rpm
